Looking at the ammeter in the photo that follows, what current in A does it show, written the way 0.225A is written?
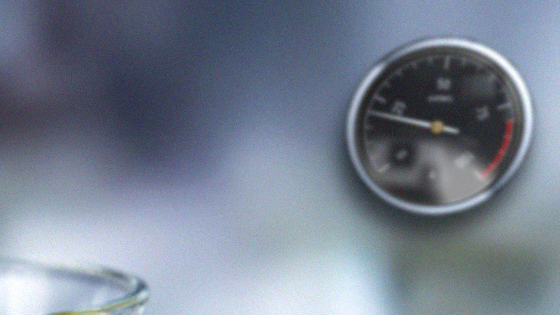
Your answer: 20A
